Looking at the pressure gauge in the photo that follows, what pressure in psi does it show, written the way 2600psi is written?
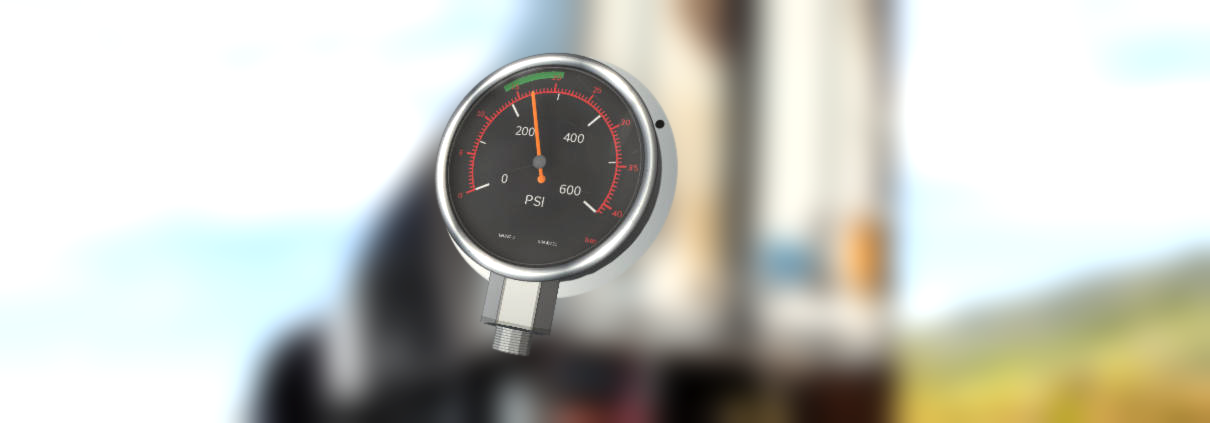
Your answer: 250psi
